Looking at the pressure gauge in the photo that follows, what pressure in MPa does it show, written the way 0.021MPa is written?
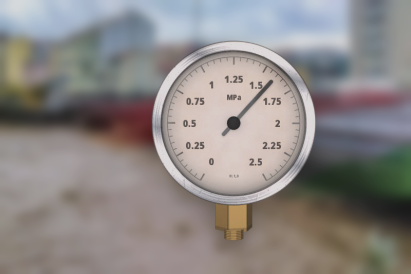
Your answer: 1.6MPa
